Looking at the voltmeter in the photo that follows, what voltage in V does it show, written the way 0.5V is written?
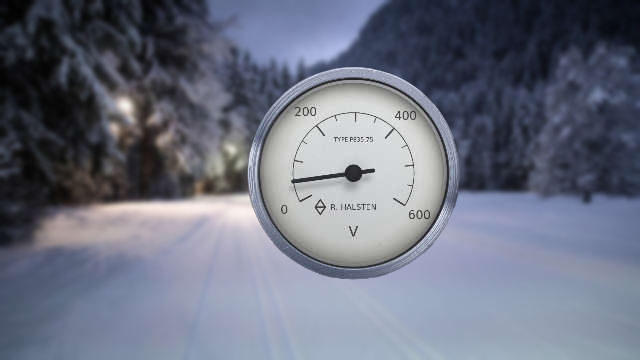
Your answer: 50V
